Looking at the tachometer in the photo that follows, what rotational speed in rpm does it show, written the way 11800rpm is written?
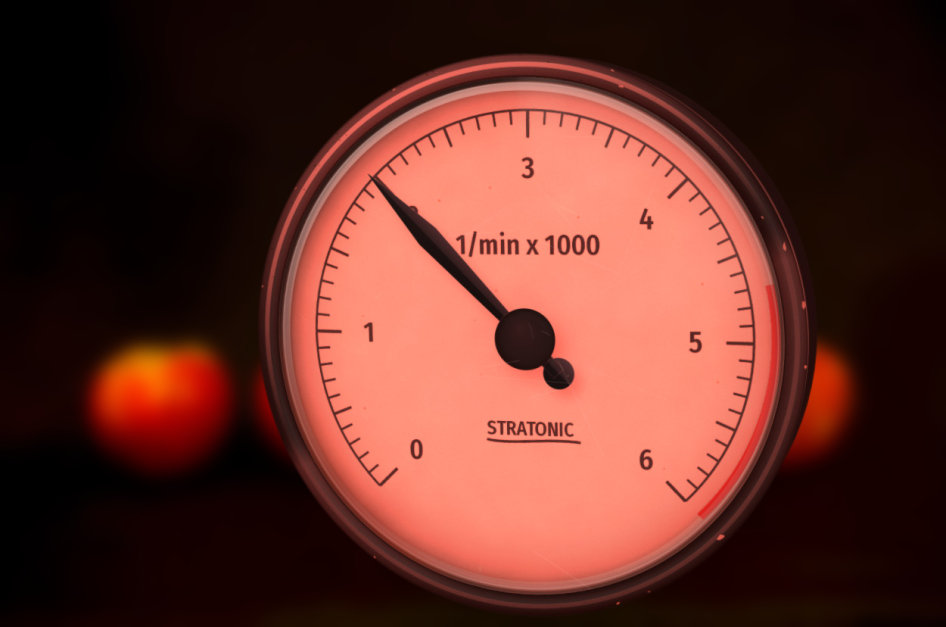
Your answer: 2000rpm
